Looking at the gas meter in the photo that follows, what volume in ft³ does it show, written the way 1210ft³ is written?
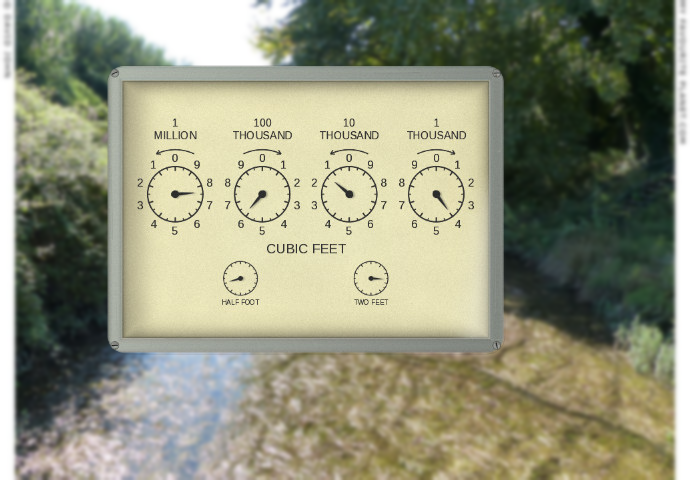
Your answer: 761400ft³
